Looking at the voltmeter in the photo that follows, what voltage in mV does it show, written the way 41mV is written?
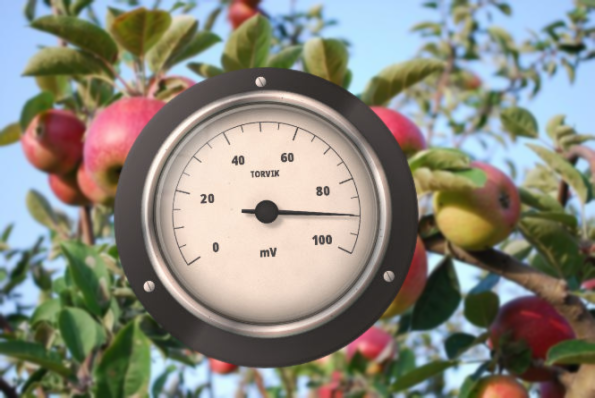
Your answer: 90mV
